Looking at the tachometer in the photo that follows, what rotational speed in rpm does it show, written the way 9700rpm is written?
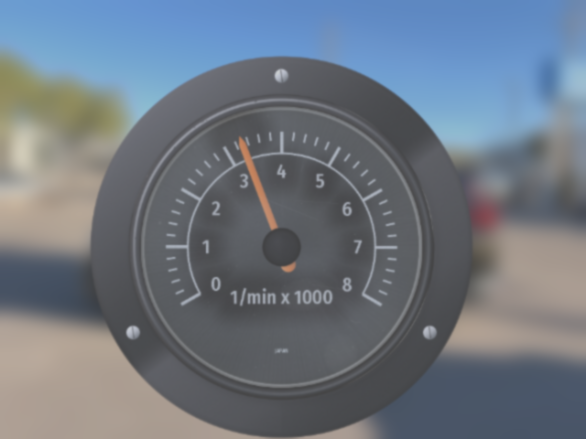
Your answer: 3300rpm
